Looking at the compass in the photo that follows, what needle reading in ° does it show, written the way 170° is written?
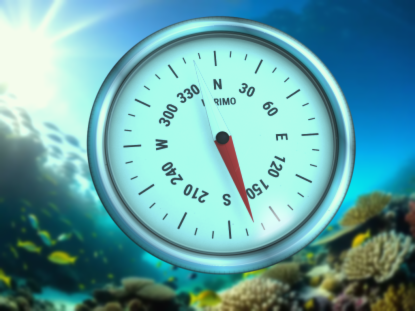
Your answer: 165°
